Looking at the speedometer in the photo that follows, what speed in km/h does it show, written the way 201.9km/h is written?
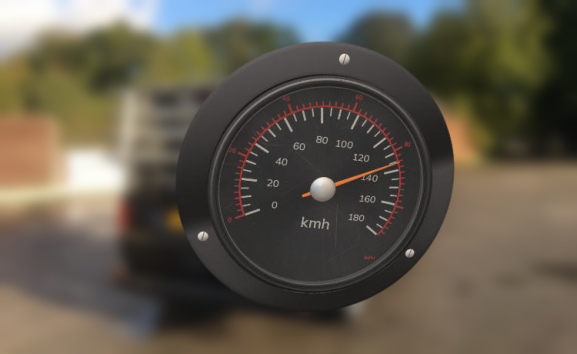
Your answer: 135km/h
